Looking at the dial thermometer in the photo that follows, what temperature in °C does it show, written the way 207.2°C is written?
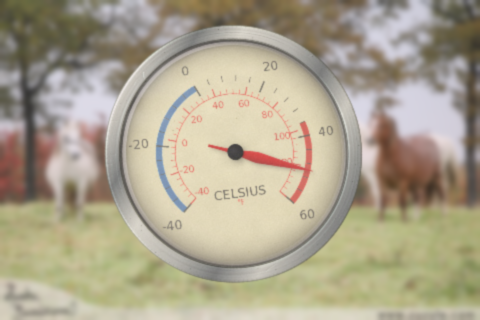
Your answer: 50°C
